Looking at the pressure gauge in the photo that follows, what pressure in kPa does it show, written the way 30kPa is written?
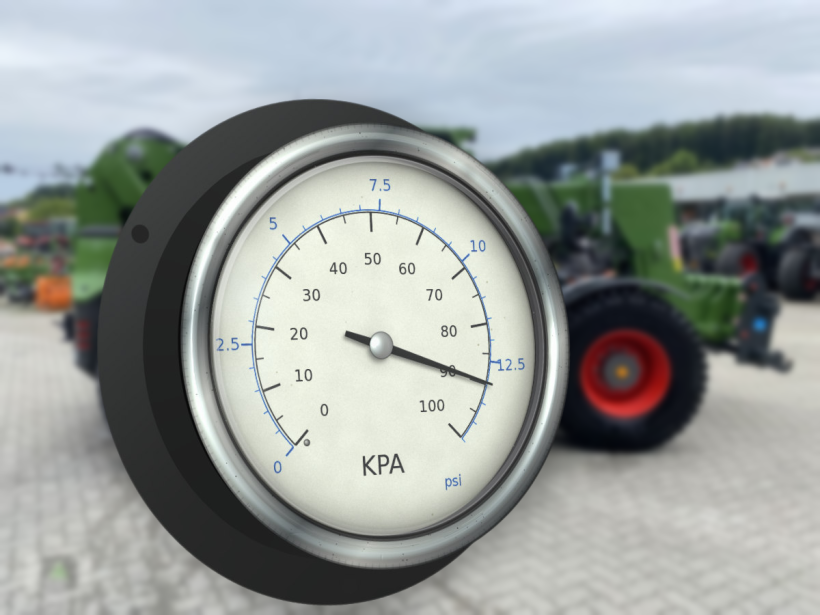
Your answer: 90kPa
